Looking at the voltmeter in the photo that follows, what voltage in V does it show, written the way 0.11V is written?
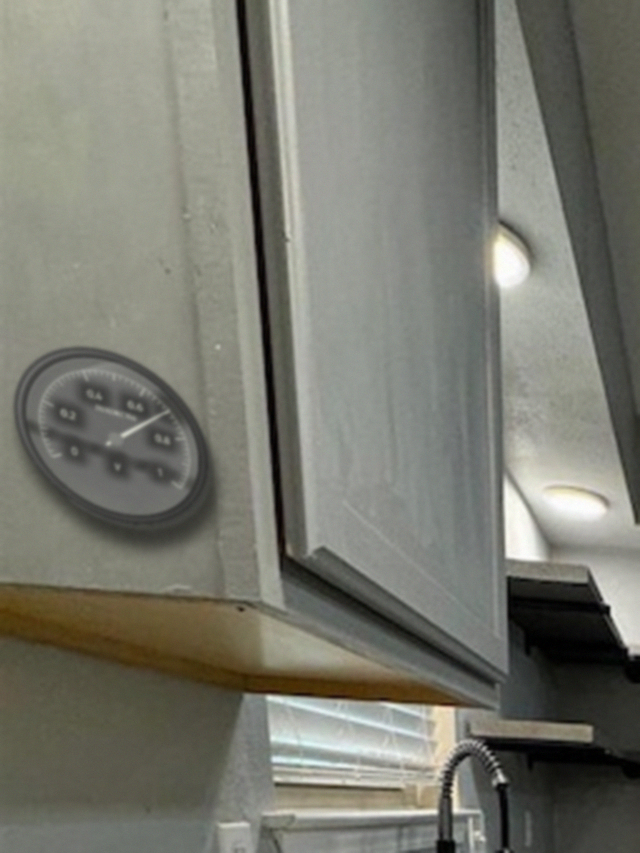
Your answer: 0.7V
